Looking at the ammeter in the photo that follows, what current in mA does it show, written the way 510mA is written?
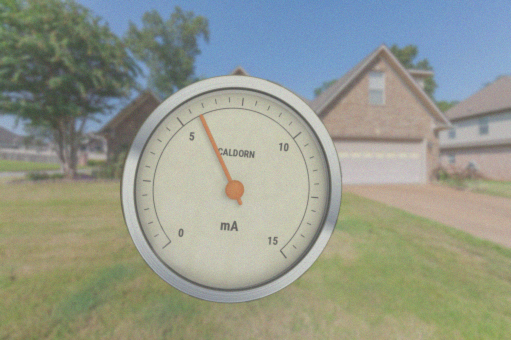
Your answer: 5.75mA
